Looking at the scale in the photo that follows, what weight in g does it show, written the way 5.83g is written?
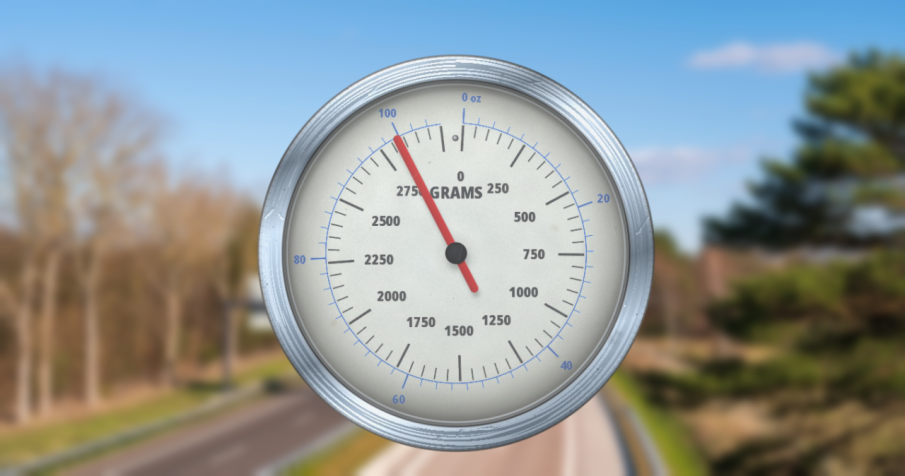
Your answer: 2825g
